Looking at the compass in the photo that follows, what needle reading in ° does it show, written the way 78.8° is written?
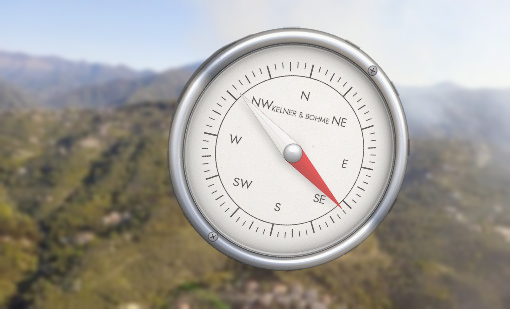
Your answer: 125°
